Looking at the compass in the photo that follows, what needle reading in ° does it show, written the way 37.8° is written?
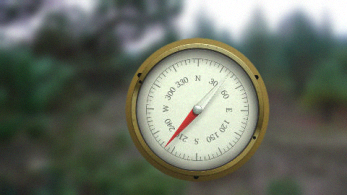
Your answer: 220°
